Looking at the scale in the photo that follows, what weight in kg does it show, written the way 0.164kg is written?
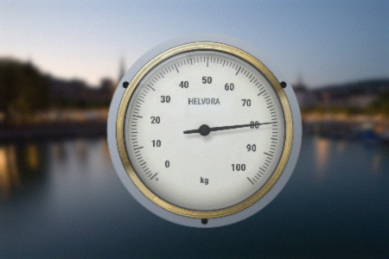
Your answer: 80kg
